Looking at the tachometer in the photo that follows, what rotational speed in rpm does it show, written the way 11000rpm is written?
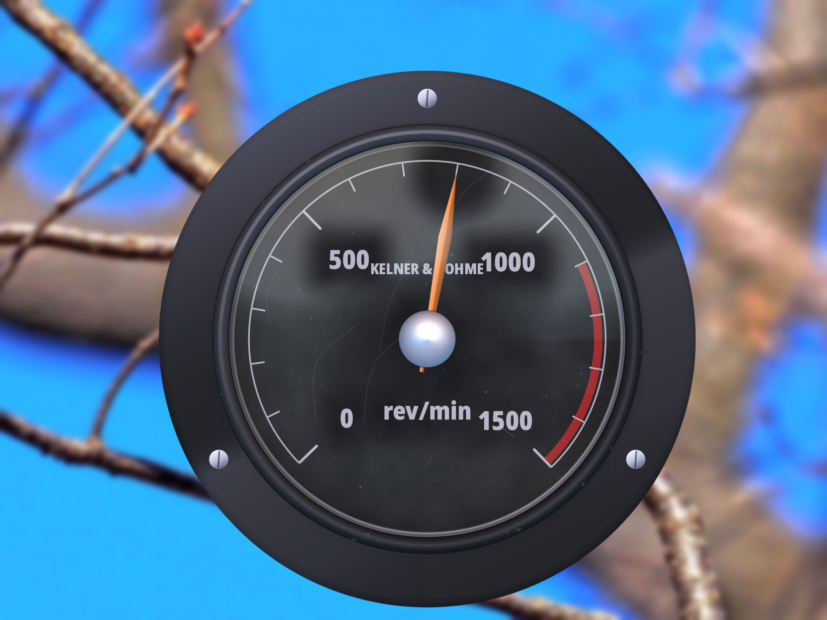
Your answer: 800rpm
